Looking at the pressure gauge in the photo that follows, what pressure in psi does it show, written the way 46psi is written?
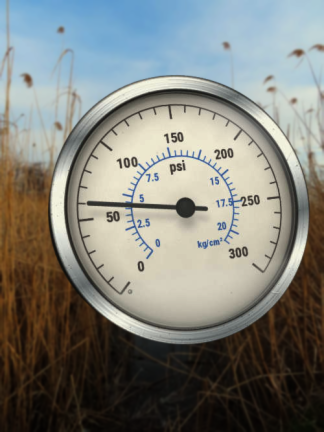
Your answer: 60psi
